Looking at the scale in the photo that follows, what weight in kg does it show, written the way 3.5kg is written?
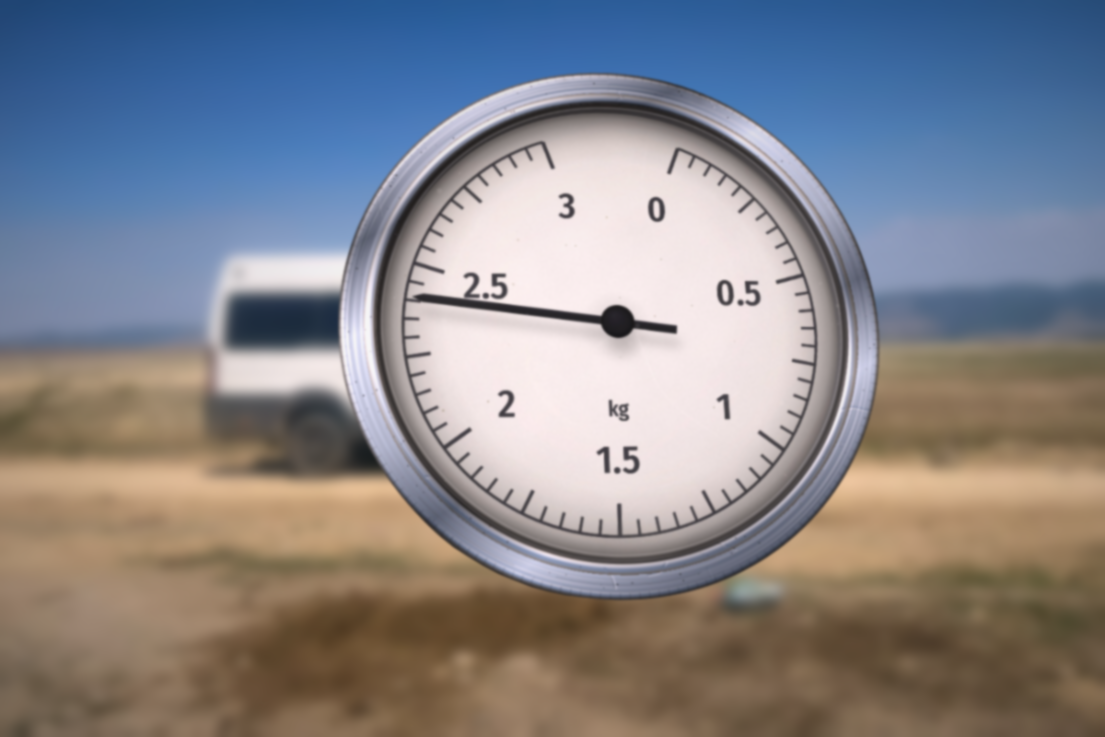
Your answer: 2.4kg
